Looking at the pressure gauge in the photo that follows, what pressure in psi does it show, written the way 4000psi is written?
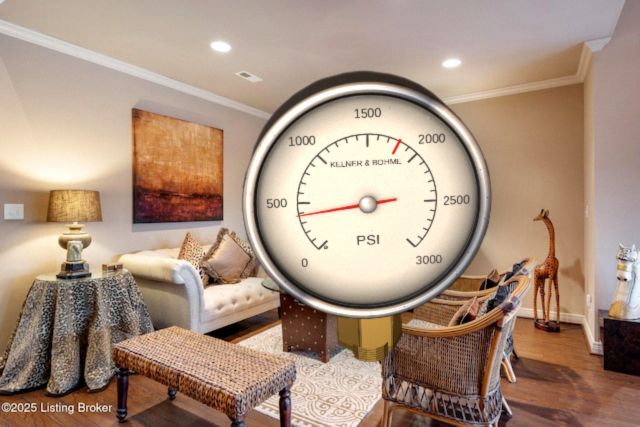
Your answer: 400psi
